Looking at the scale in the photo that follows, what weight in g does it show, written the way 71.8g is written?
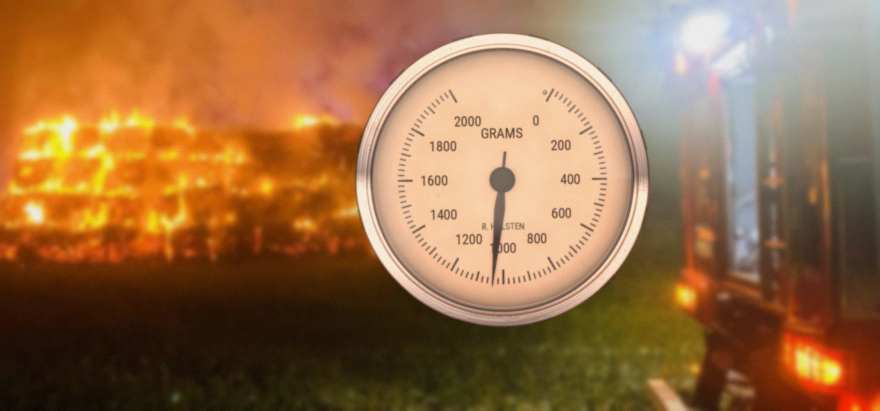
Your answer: 1040g
